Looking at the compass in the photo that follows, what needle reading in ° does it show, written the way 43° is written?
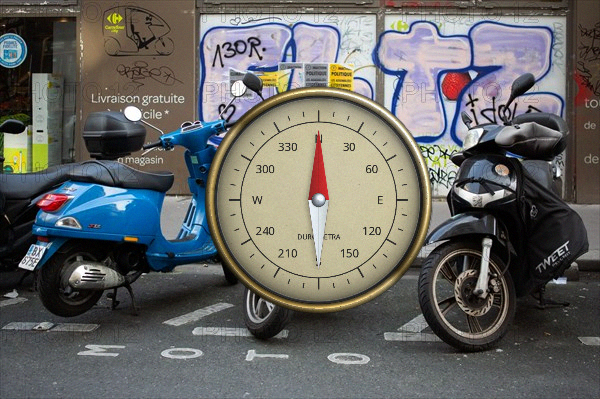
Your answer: 0°
